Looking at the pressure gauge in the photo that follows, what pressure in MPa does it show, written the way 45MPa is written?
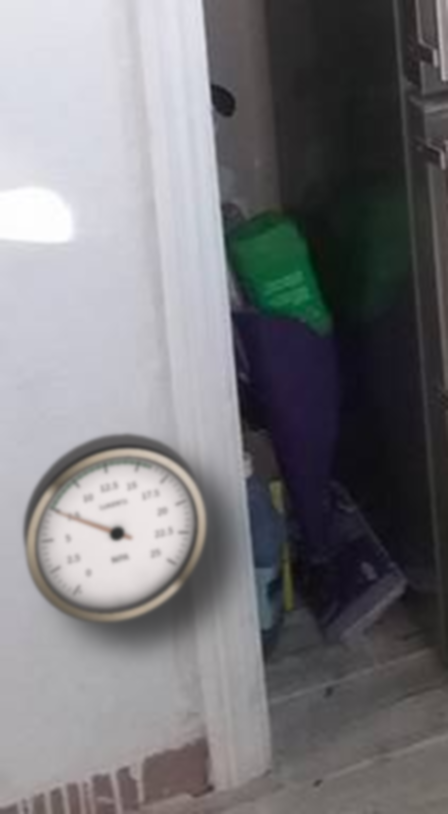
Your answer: 7.5MPa
